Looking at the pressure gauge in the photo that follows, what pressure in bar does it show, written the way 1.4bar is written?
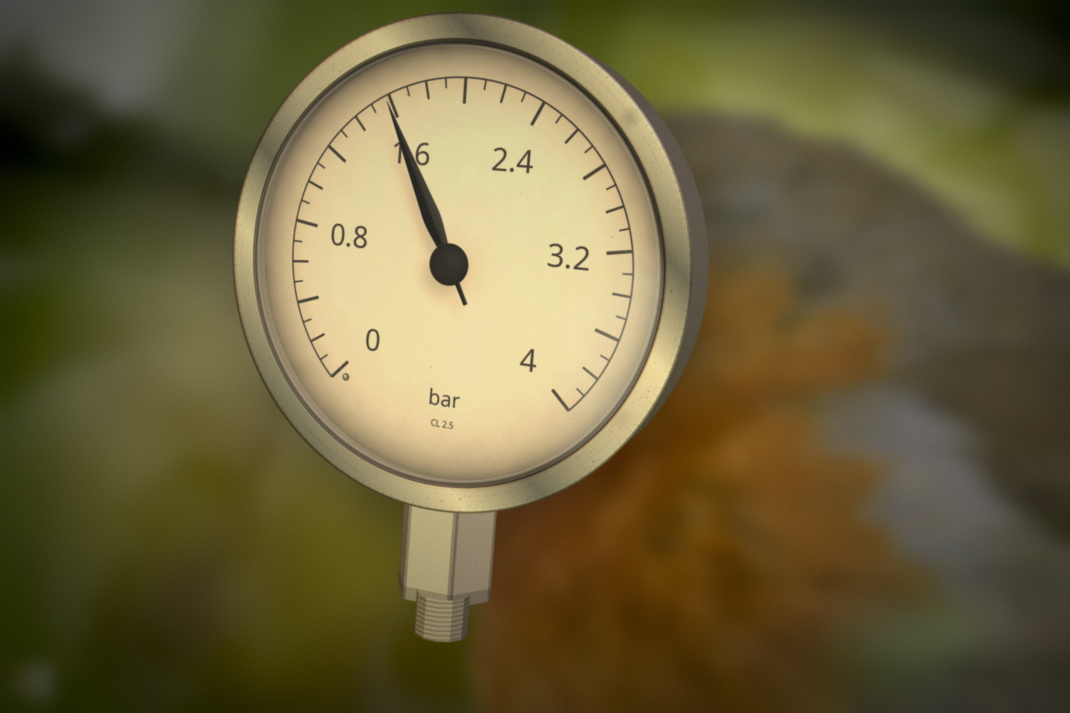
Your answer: 1.6bar
